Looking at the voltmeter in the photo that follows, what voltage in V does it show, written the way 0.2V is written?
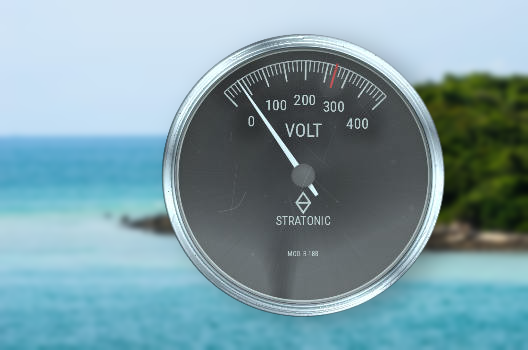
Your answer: 40V
